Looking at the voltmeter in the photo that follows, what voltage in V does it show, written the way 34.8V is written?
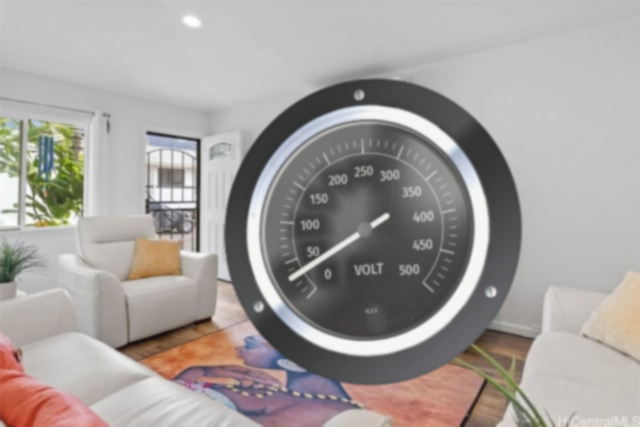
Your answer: 30V
